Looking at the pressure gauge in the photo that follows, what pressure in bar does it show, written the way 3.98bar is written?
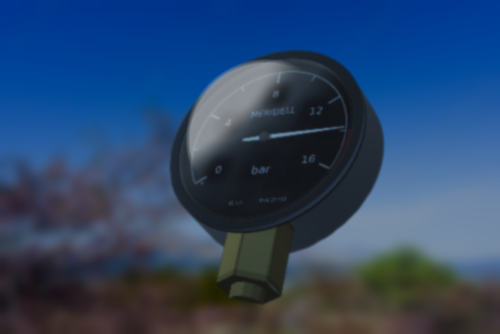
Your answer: 14bar
